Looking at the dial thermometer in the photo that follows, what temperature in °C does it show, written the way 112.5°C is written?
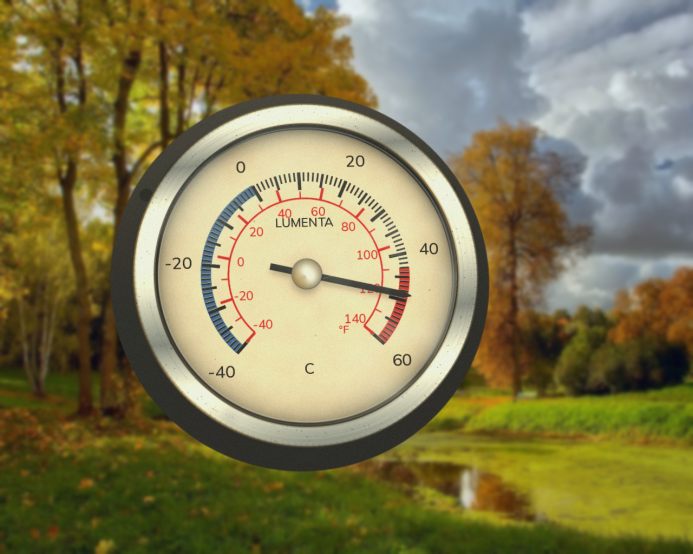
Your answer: 49°C
